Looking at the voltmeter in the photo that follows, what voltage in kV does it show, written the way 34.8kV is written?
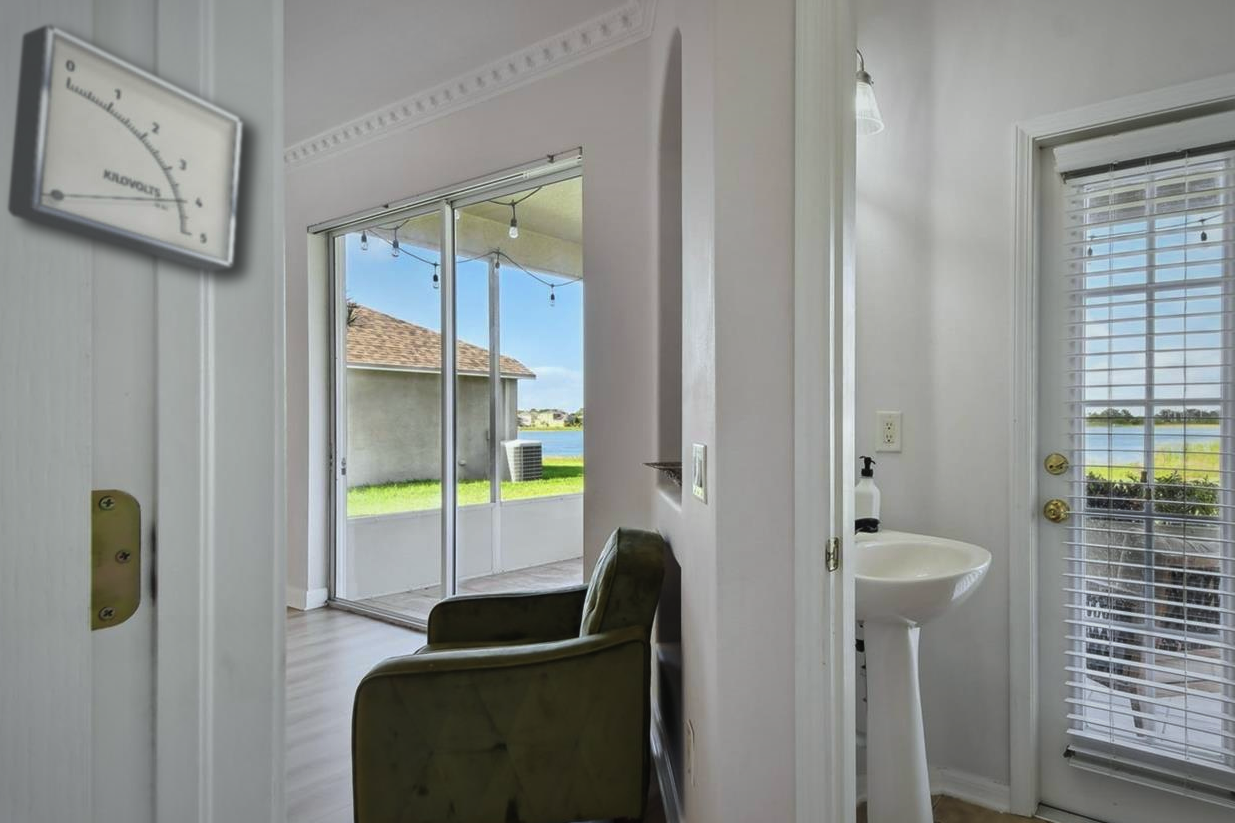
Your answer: 4kV
